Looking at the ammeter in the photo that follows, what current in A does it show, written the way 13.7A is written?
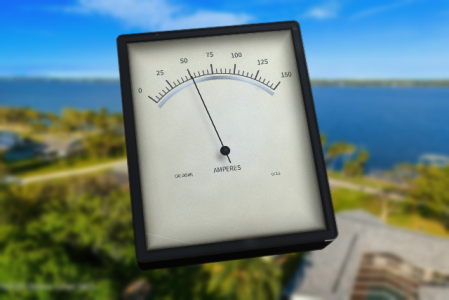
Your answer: 50A
